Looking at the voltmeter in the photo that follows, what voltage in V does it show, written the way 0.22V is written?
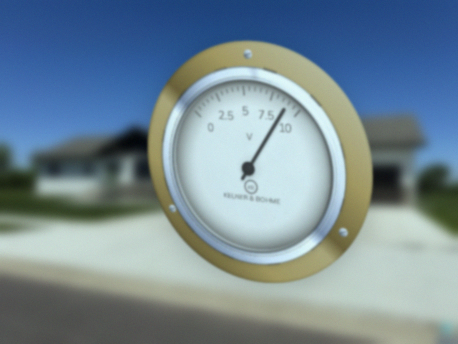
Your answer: 9V
